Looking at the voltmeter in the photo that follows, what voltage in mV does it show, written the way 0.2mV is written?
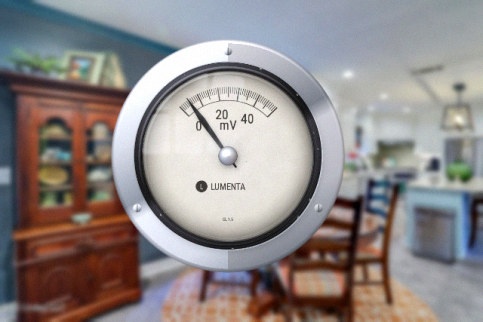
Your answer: 5mV
